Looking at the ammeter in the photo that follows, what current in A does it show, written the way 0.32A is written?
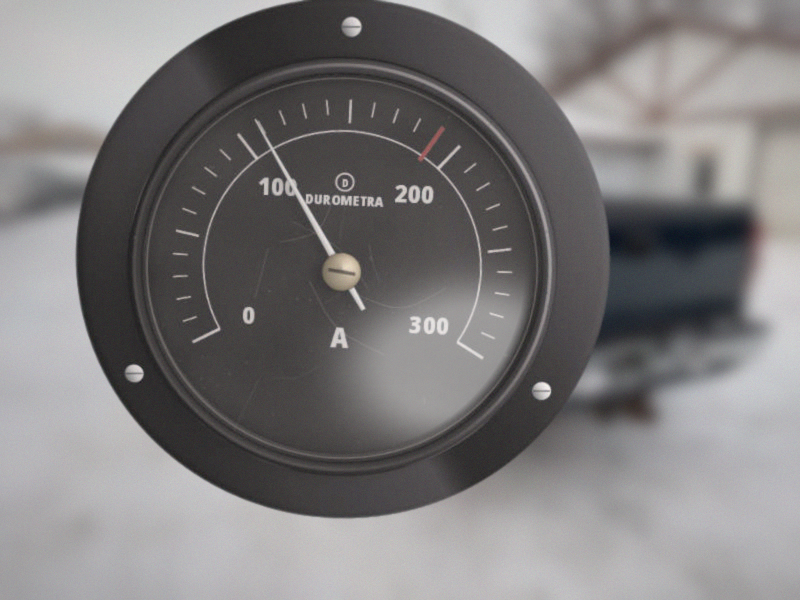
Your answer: 110A
